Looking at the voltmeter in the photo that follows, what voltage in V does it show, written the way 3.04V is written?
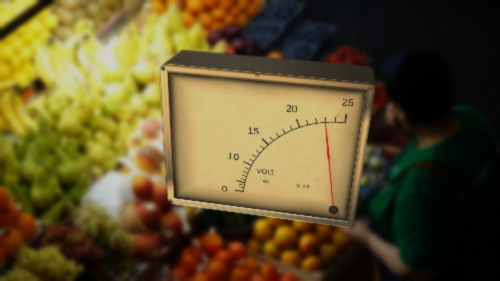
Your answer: 23V
